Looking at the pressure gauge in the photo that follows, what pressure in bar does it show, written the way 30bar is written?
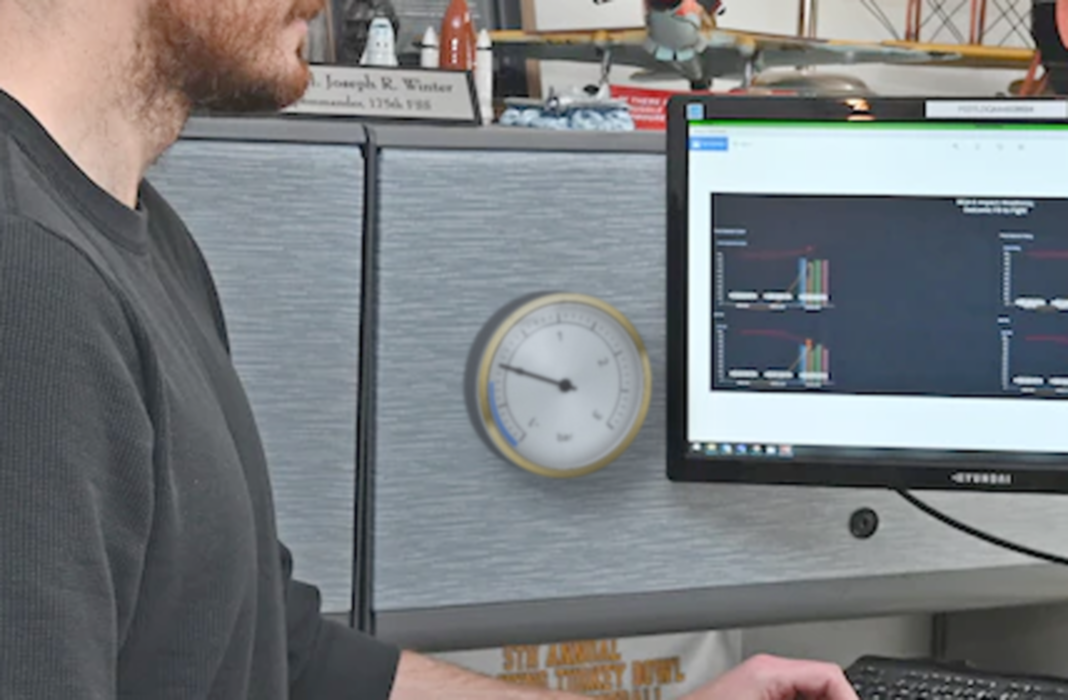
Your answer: 0bar
